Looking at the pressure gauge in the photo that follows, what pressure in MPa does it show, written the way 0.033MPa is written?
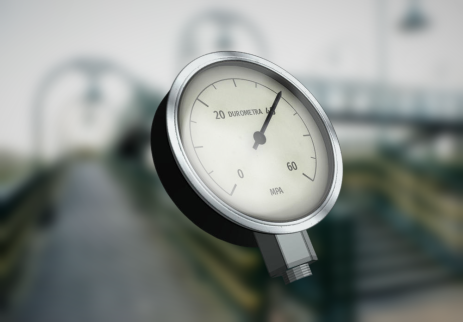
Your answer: 40MPa
